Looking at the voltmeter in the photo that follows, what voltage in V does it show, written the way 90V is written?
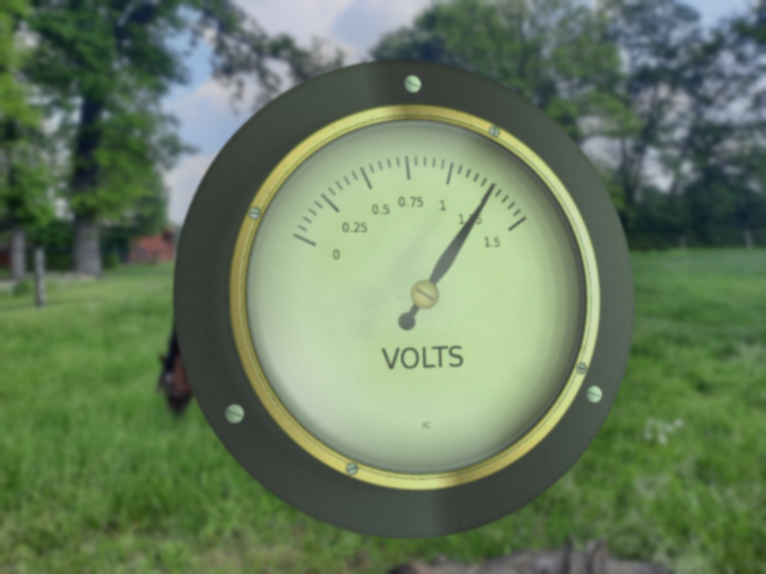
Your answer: 1.25V
